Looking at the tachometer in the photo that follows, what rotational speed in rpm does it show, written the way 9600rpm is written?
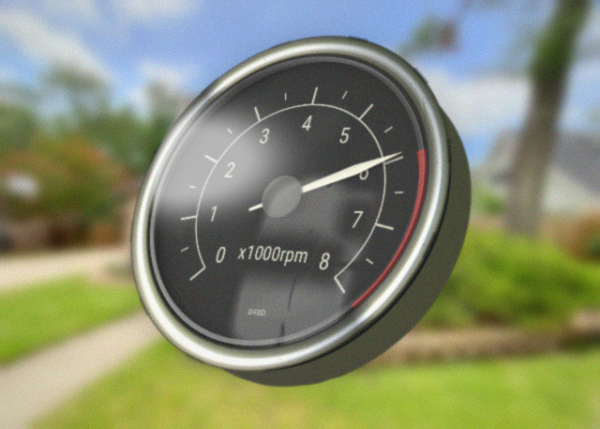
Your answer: 6000rpm
